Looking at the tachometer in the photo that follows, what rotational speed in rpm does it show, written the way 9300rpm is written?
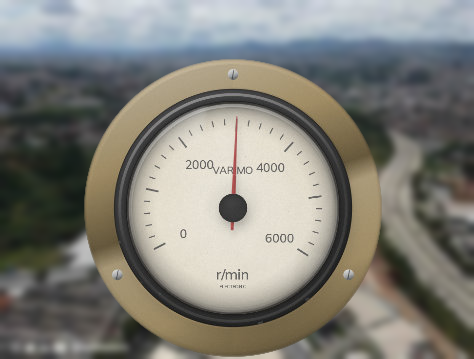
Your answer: 3000rpm
